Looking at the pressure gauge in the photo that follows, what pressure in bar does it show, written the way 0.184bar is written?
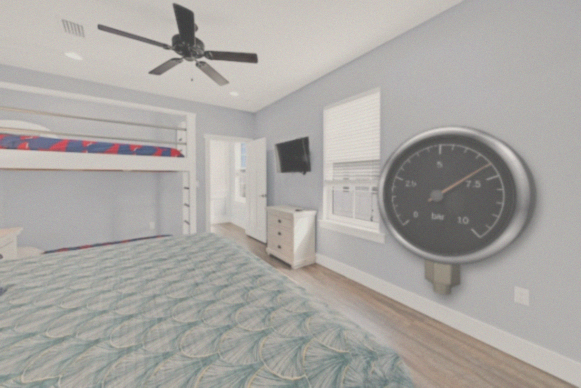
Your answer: 7bar
